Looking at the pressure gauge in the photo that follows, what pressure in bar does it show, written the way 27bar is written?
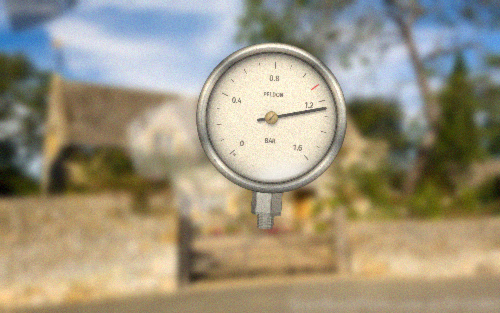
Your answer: 1.25bar
